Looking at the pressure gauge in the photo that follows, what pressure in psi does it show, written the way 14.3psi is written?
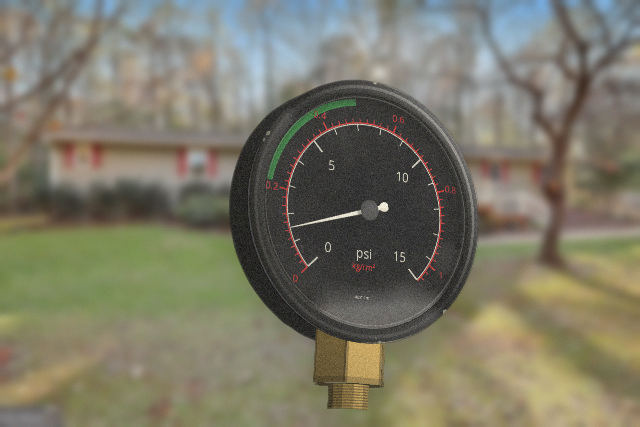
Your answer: 1.5psi
